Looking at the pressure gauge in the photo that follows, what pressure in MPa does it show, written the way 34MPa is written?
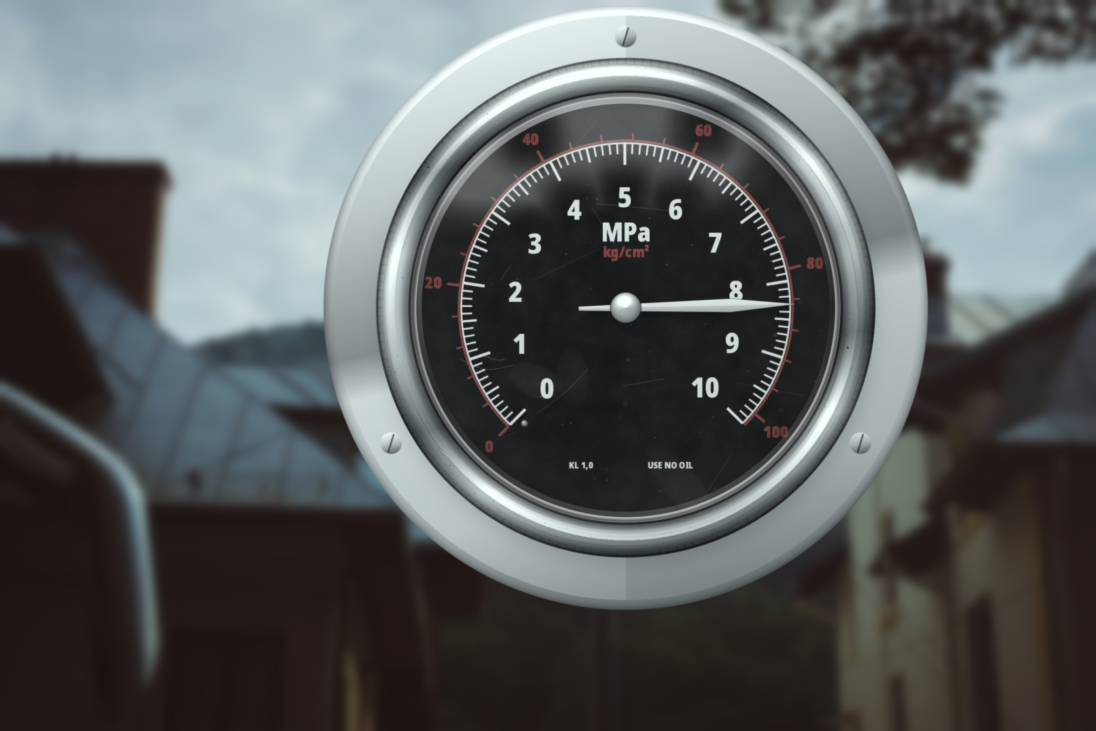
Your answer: 8.3MPa
